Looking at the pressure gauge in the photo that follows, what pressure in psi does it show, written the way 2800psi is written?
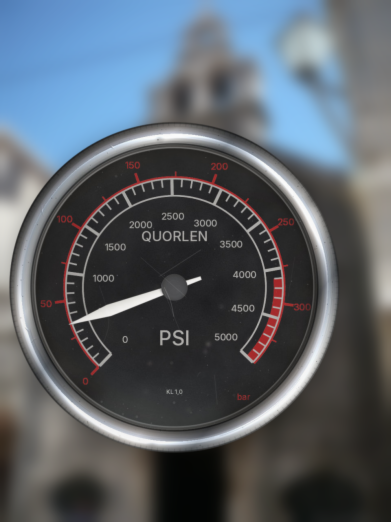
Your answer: 500psi
